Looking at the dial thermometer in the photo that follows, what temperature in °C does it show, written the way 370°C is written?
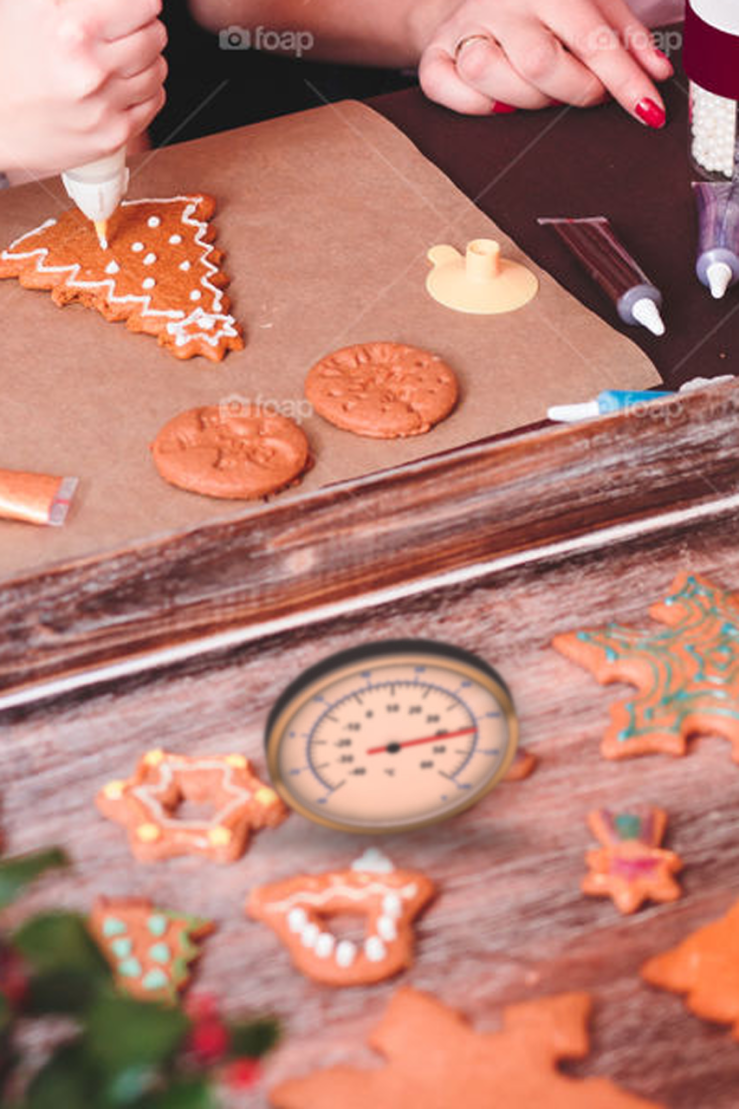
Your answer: 40°C
